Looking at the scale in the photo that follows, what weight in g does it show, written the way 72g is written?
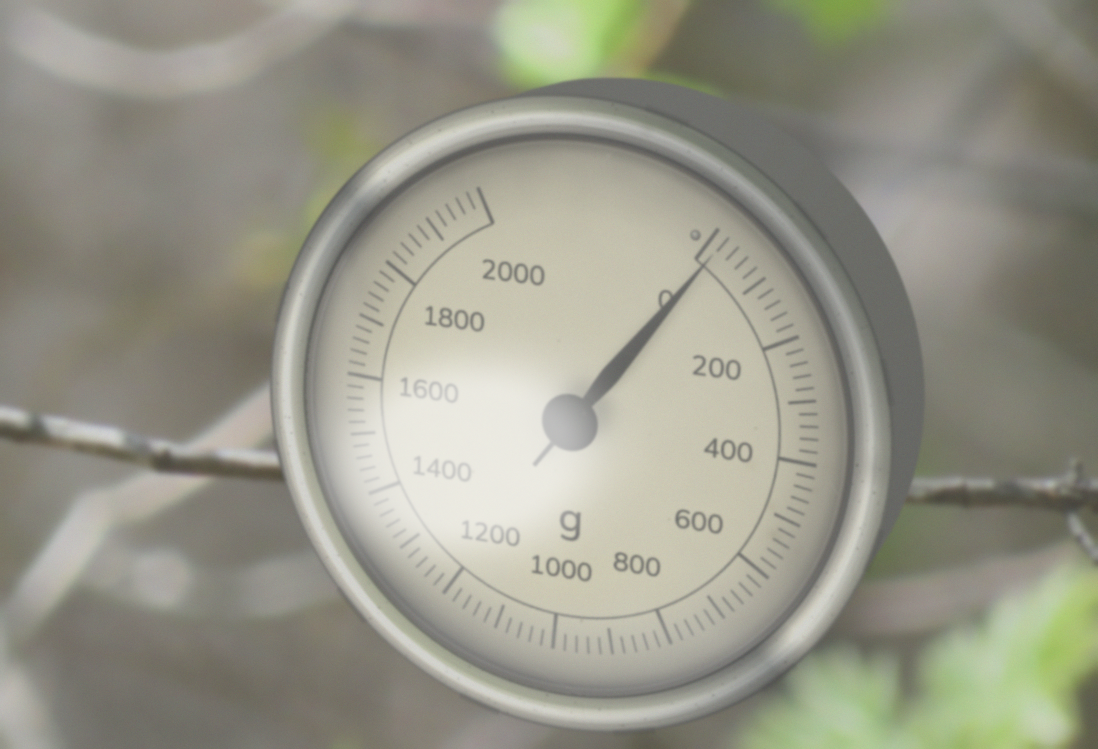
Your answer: 20g
